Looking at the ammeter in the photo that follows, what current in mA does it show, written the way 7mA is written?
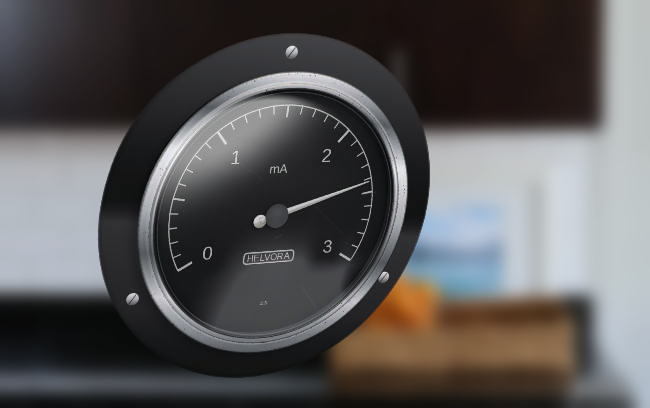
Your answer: 2.4mA
